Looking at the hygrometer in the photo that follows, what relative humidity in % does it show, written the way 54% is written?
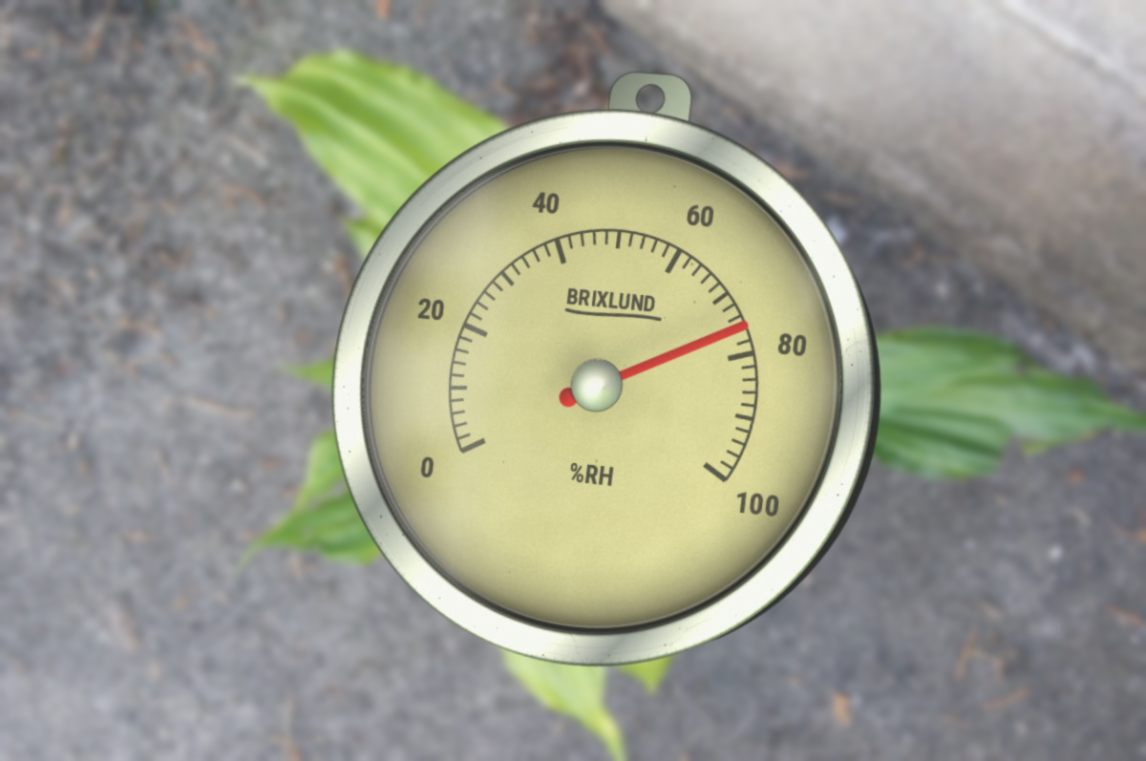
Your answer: 76%
